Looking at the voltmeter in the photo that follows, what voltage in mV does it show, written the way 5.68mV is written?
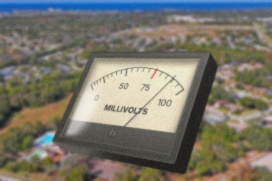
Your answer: 90mV
